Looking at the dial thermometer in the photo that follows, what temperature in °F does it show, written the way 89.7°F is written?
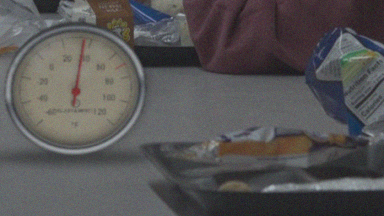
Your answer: 35°F
